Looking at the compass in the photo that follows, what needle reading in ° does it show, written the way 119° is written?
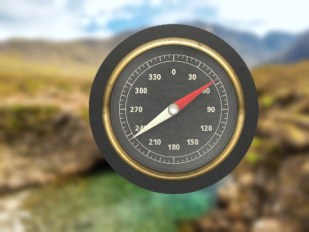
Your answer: 55°
